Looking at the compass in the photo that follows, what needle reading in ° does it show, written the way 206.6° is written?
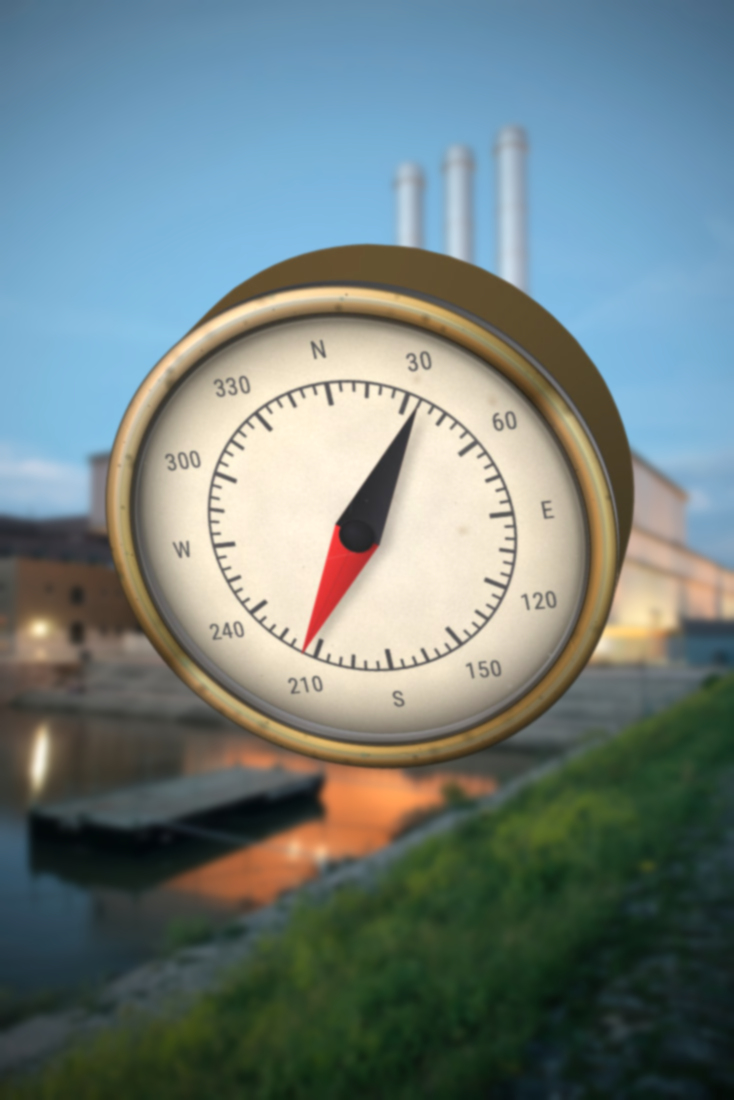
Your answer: 215°
